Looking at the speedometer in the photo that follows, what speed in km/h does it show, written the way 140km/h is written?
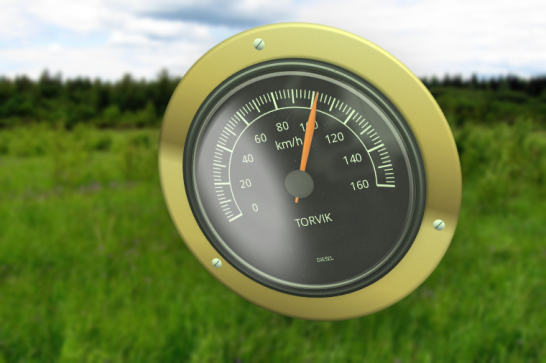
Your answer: 102km/h
